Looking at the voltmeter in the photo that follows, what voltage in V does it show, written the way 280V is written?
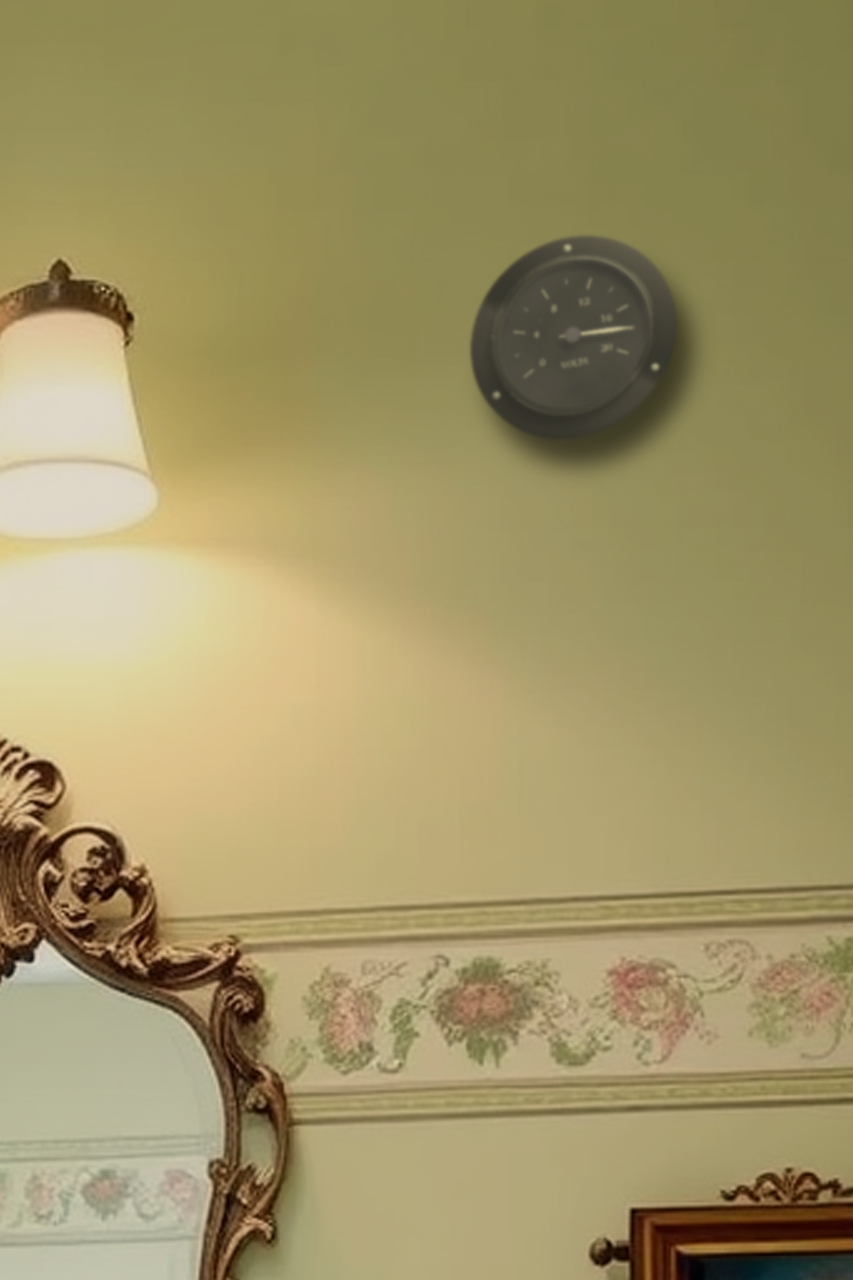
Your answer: 18V
